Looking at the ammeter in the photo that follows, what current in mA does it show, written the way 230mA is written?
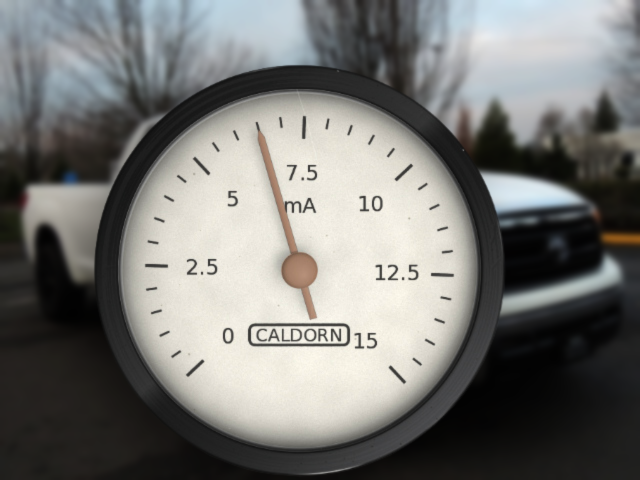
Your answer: 6.5mA
